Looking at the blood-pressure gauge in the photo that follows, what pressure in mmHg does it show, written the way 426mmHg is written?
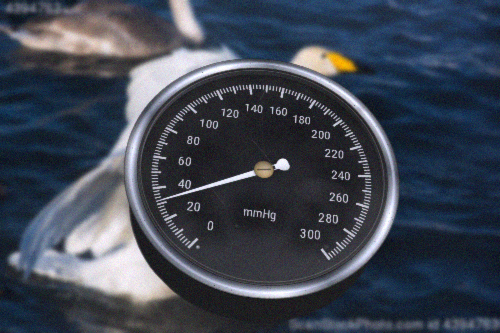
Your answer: 30mmHg
